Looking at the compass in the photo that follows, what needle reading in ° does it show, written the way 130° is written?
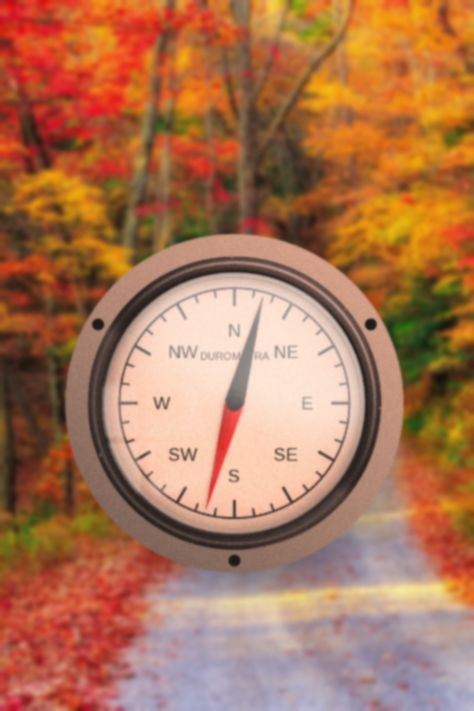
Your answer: 195°
